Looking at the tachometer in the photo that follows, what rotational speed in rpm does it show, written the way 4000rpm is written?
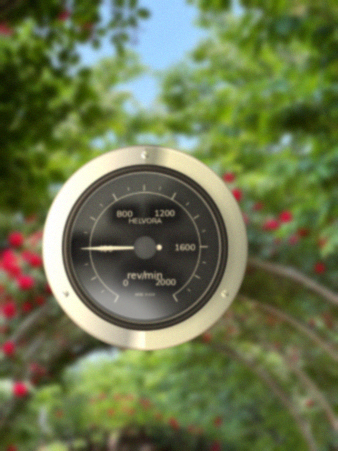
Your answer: 400rpm
